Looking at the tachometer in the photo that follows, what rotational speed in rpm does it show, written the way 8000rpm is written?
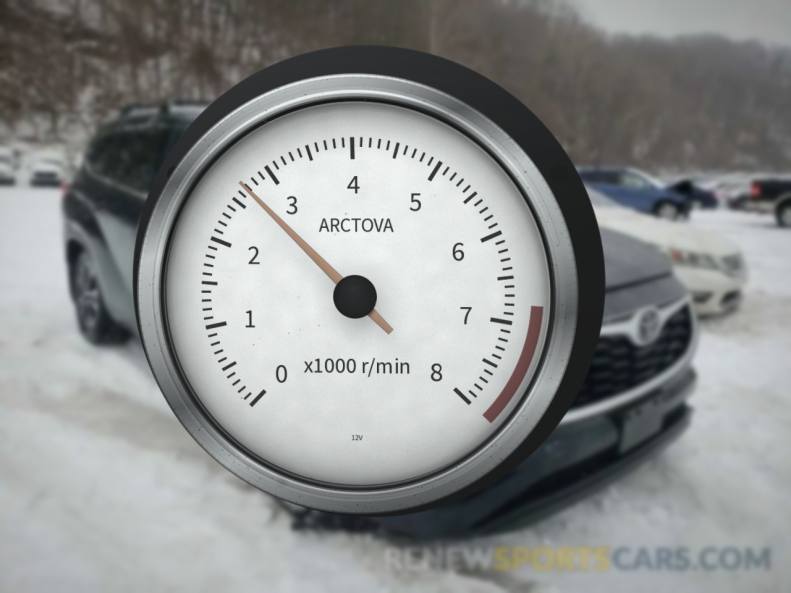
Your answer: 2700rpm
